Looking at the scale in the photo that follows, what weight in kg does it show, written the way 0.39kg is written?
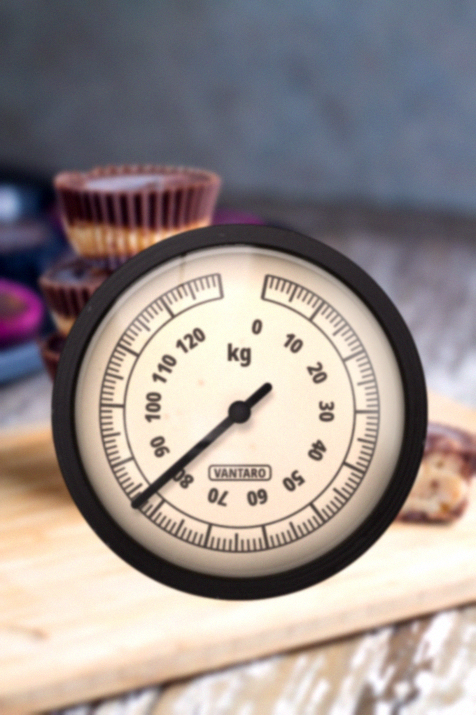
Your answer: 83kg
